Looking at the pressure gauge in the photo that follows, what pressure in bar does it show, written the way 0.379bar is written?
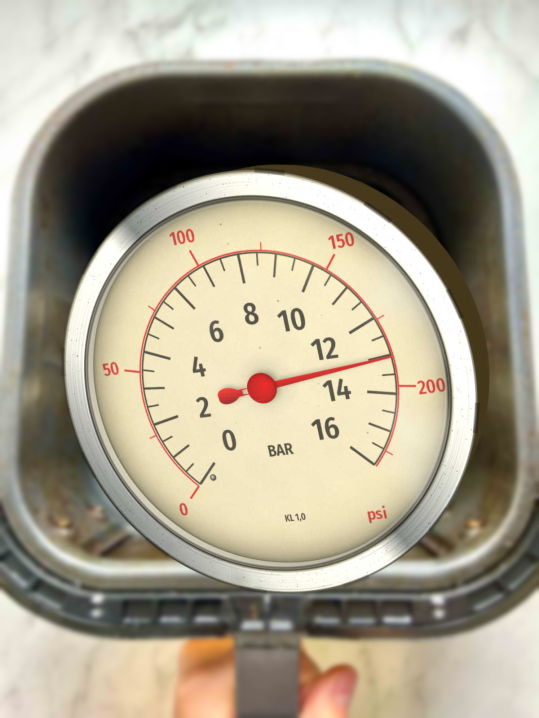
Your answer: 13bar
